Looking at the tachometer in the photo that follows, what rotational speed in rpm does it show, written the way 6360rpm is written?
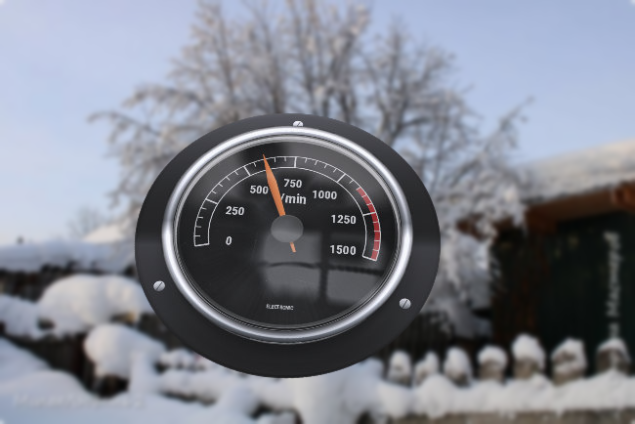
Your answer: 600rpm
